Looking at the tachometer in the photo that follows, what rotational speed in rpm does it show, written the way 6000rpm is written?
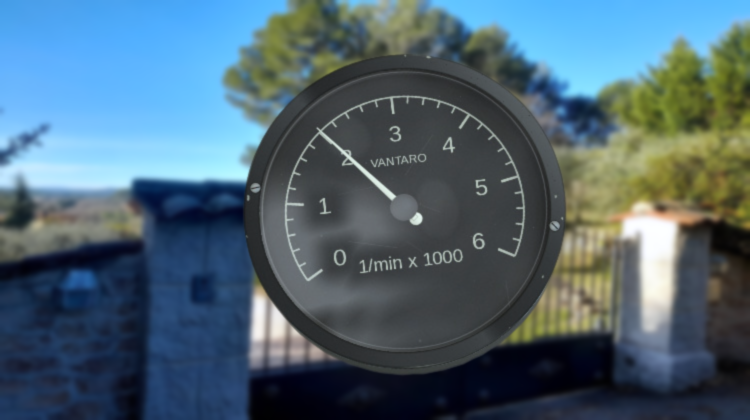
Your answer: 2000rpm
